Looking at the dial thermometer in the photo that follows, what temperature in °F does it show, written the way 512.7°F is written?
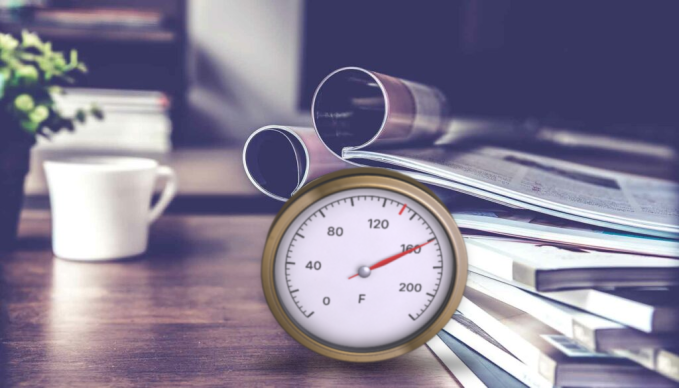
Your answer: 160°F
